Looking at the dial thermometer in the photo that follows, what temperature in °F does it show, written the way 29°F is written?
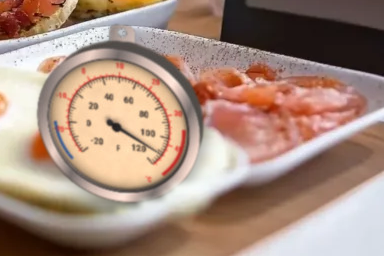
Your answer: 110°F
